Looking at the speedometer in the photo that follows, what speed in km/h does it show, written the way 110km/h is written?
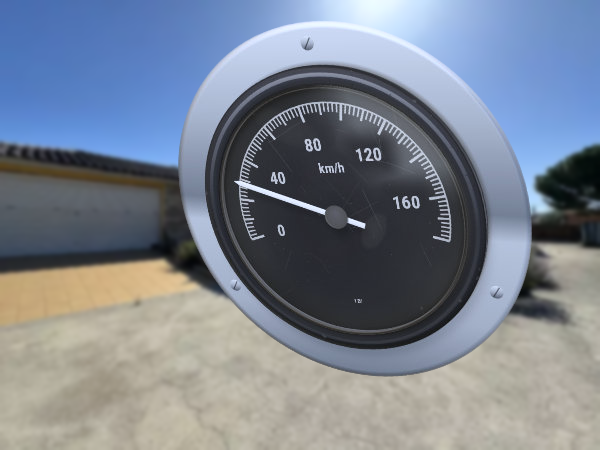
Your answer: 30km/h
